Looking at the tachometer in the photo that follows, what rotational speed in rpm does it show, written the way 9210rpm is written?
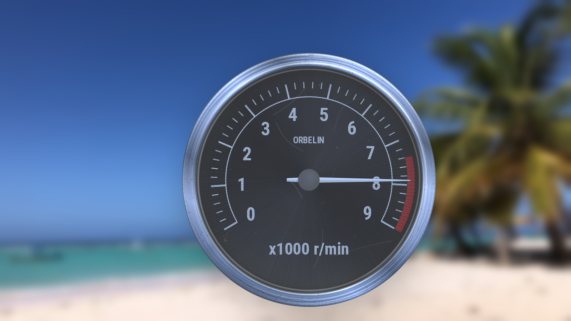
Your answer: 7900rpm
